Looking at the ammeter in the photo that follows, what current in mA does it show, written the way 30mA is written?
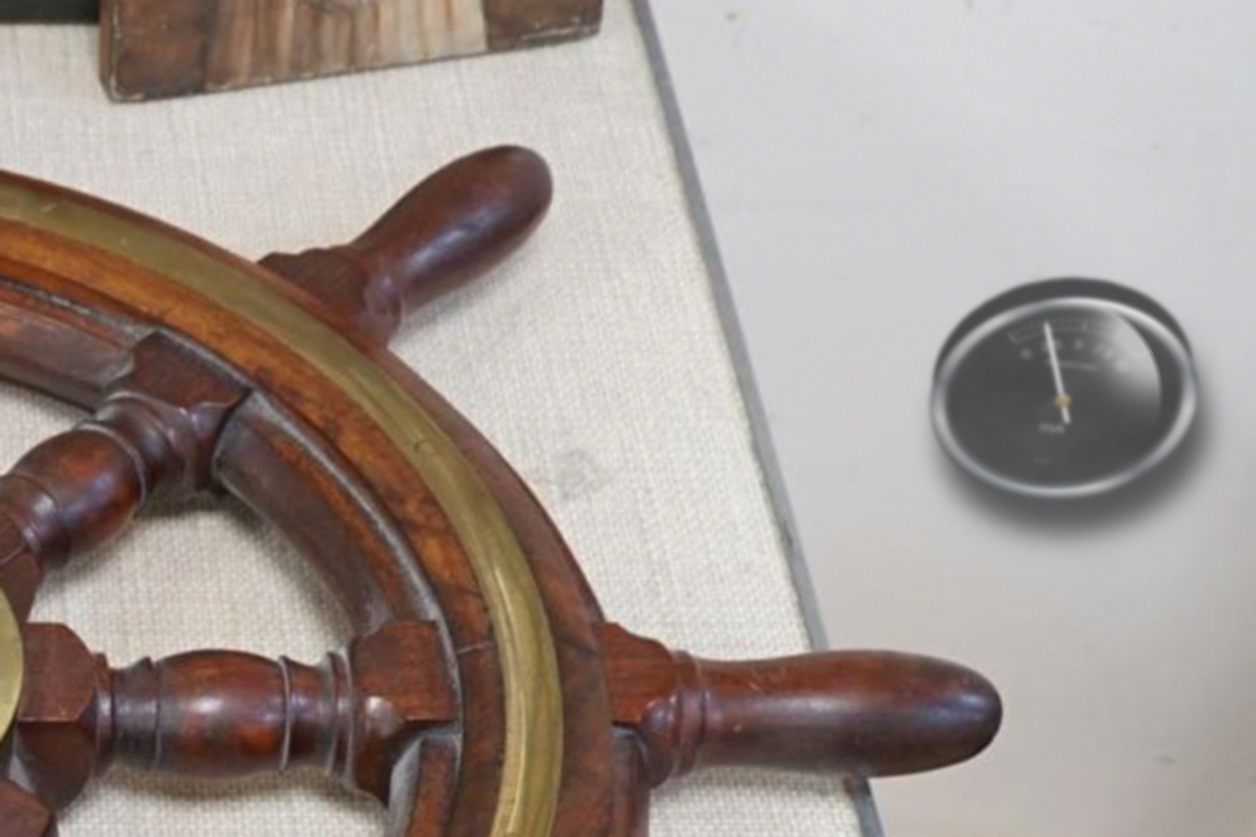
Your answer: 2.5mA
